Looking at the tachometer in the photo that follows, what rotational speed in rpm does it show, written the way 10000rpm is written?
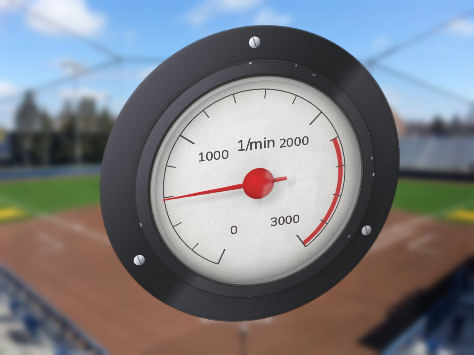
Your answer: 600rpm
